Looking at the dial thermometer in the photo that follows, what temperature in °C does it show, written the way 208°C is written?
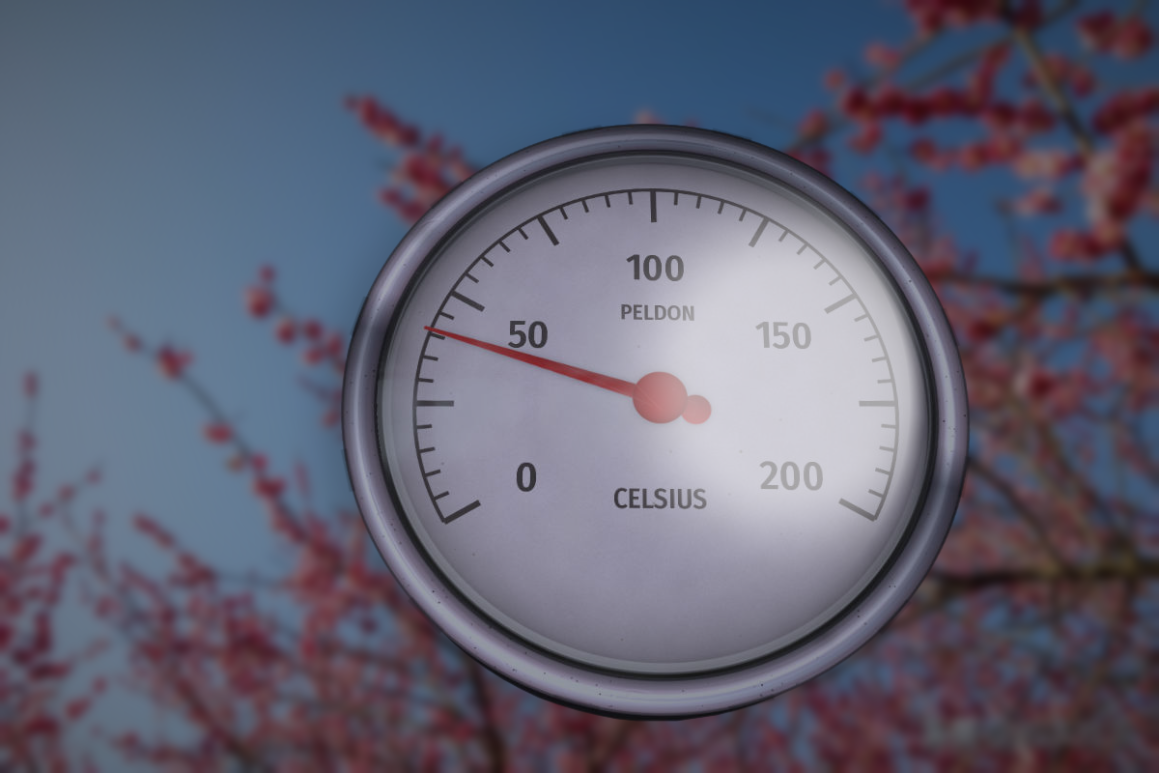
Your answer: 40°C
